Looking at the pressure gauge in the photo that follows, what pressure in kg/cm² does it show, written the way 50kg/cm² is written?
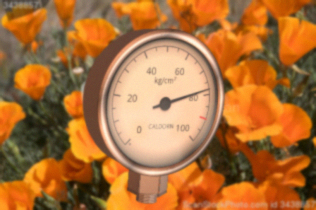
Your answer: 77.5kg/cm²
